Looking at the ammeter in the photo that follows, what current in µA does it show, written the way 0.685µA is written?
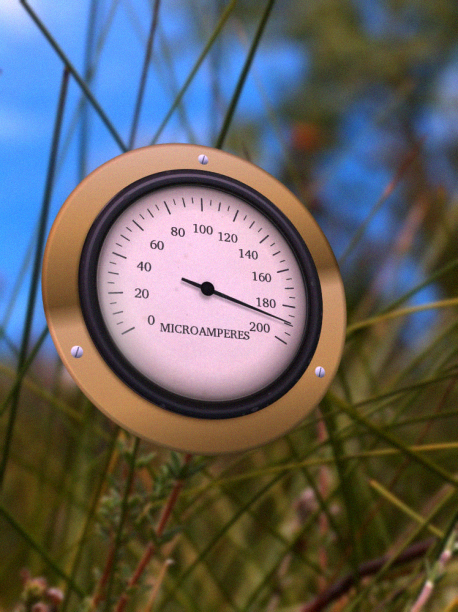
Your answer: 190µA
